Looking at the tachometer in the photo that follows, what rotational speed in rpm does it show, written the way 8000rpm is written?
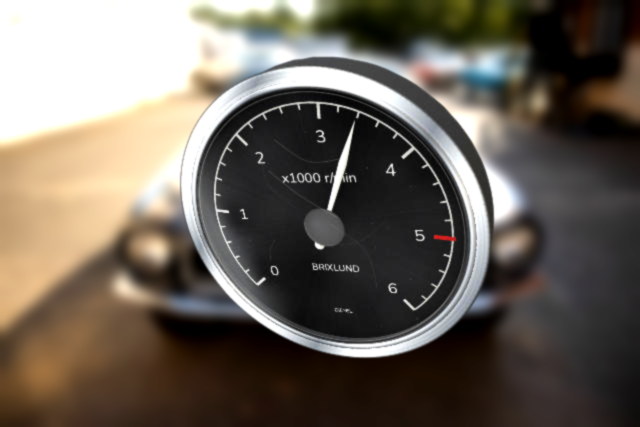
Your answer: 3400rpm
